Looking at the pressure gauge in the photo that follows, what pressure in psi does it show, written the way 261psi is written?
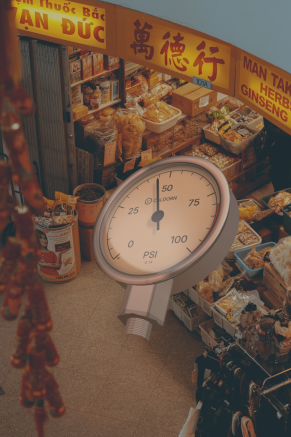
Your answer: 45psi
